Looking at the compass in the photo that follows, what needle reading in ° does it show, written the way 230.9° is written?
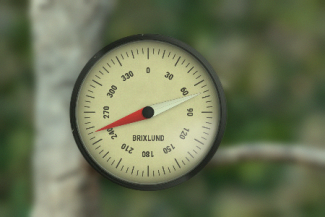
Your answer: 250°
